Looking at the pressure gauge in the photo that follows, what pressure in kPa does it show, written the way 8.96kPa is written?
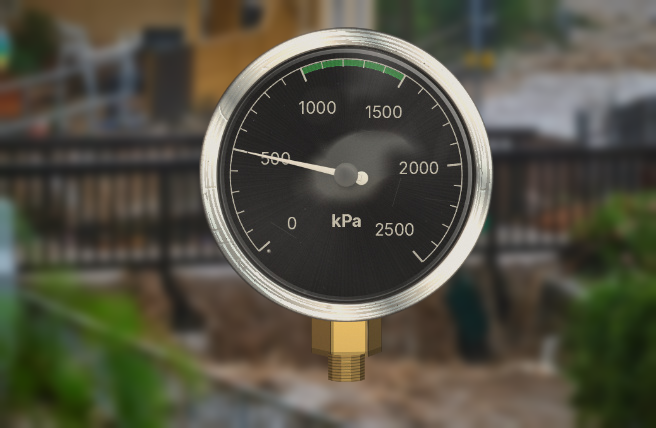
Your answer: 500kPa
